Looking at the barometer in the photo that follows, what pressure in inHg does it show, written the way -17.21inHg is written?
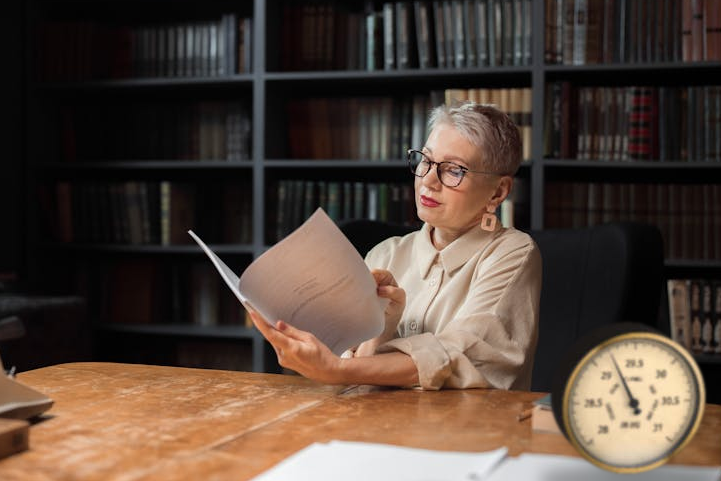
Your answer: 29.2inHg
